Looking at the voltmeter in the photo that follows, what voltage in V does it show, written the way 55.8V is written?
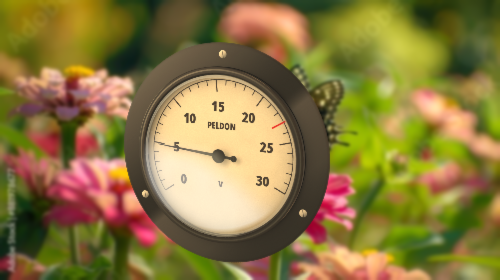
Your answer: 5V
